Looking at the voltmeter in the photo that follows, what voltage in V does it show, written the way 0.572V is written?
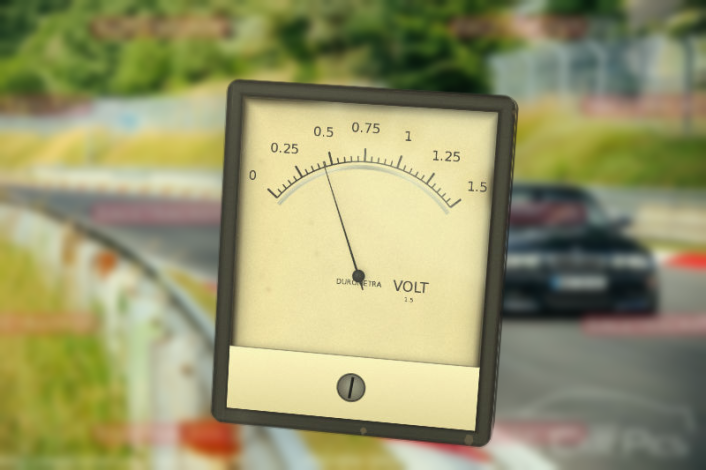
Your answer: 0.45V
